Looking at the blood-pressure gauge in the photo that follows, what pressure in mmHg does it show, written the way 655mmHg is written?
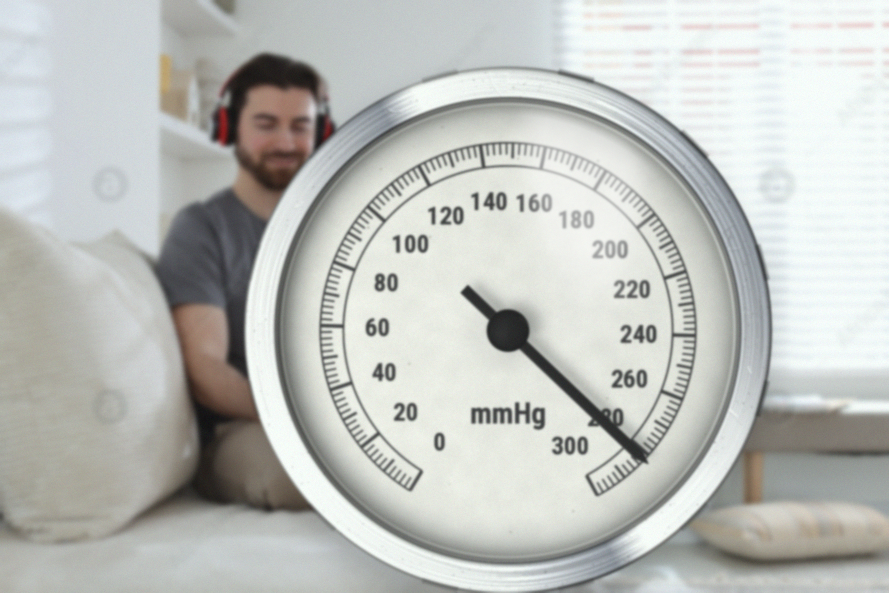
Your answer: 282mmHg
